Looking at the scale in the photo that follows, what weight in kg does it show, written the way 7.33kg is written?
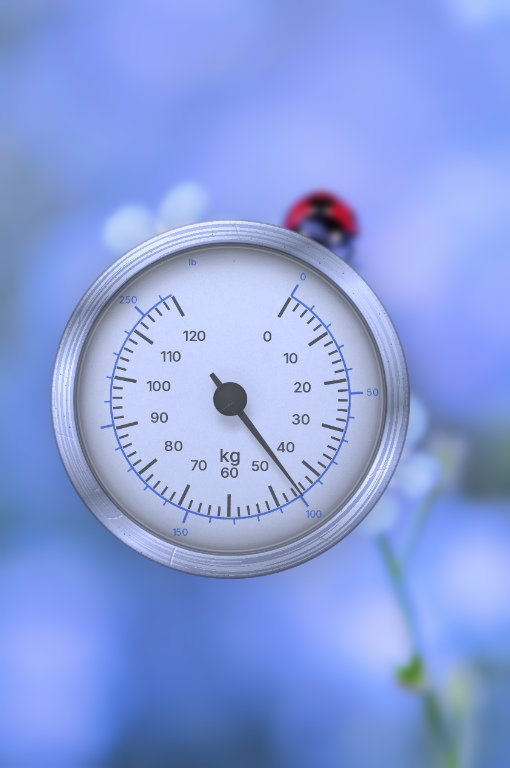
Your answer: 45kg
